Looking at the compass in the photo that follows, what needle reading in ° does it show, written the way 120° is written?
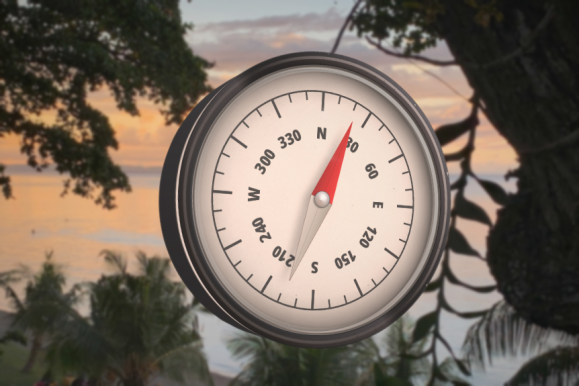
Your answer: 20°
